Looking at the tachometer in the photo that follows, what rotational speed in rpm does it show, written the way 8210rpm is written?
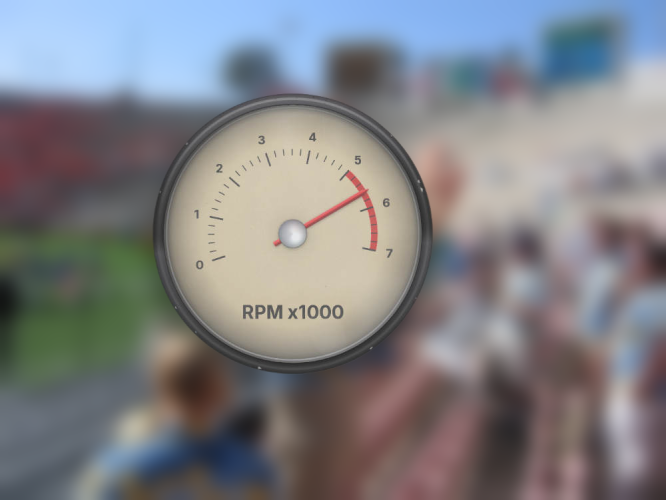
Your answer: 5600rpm
